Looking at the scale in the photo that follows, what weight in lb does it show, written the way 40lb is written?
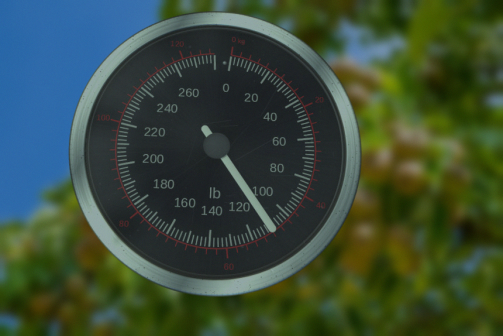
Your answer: 110lb
